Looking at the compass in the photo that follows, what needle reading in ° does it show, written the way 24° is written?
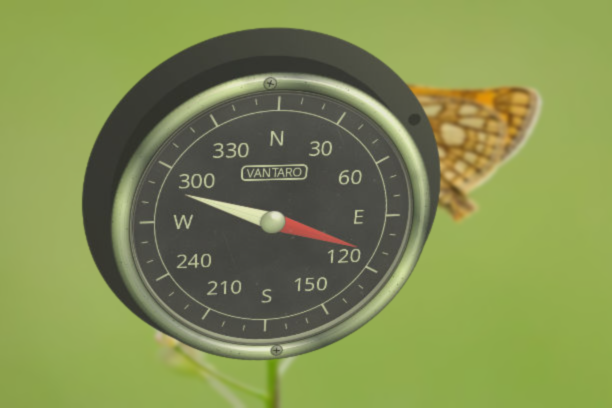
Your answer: 110°
